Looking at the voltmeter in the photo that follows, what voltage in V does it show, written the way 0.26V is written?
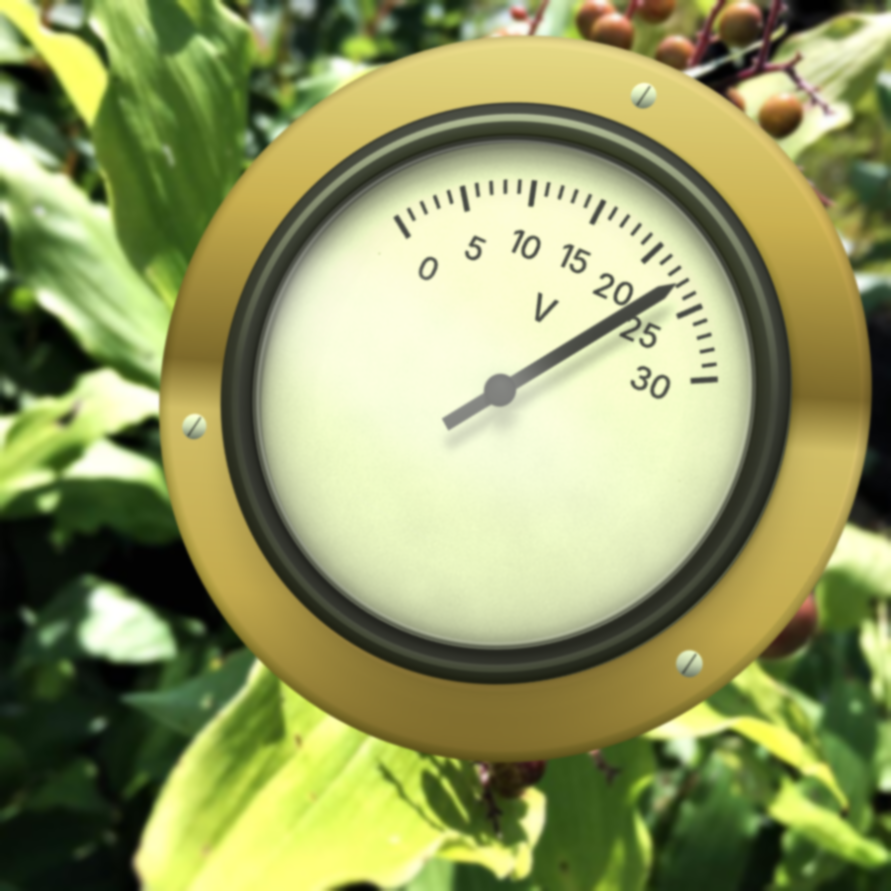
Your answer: 23V
